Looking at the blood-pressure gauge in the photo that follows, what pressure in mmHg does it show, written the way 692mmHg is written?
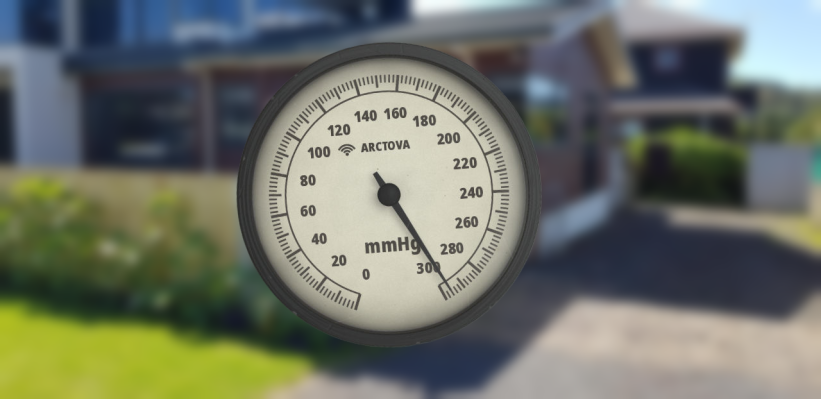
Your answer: 296mmHg
